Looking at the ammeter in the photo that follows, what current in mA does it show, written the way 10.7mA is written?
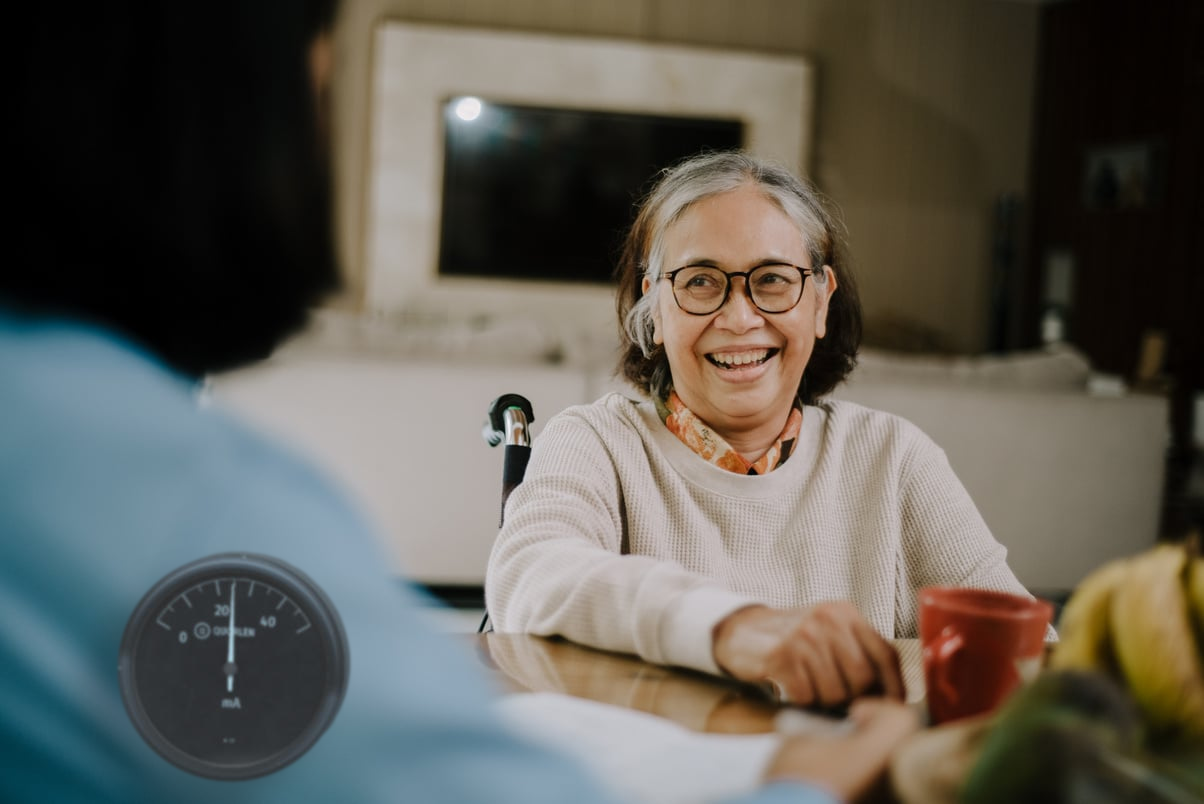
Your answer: 25mA
